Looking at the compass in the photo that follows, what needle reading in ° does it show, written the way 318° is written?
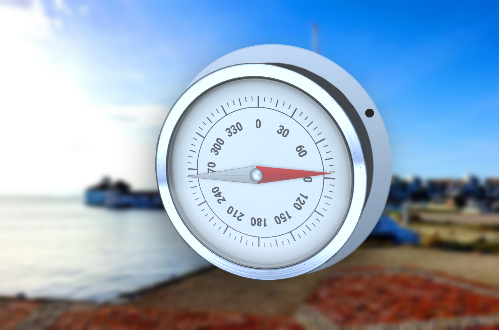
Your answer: 85°
